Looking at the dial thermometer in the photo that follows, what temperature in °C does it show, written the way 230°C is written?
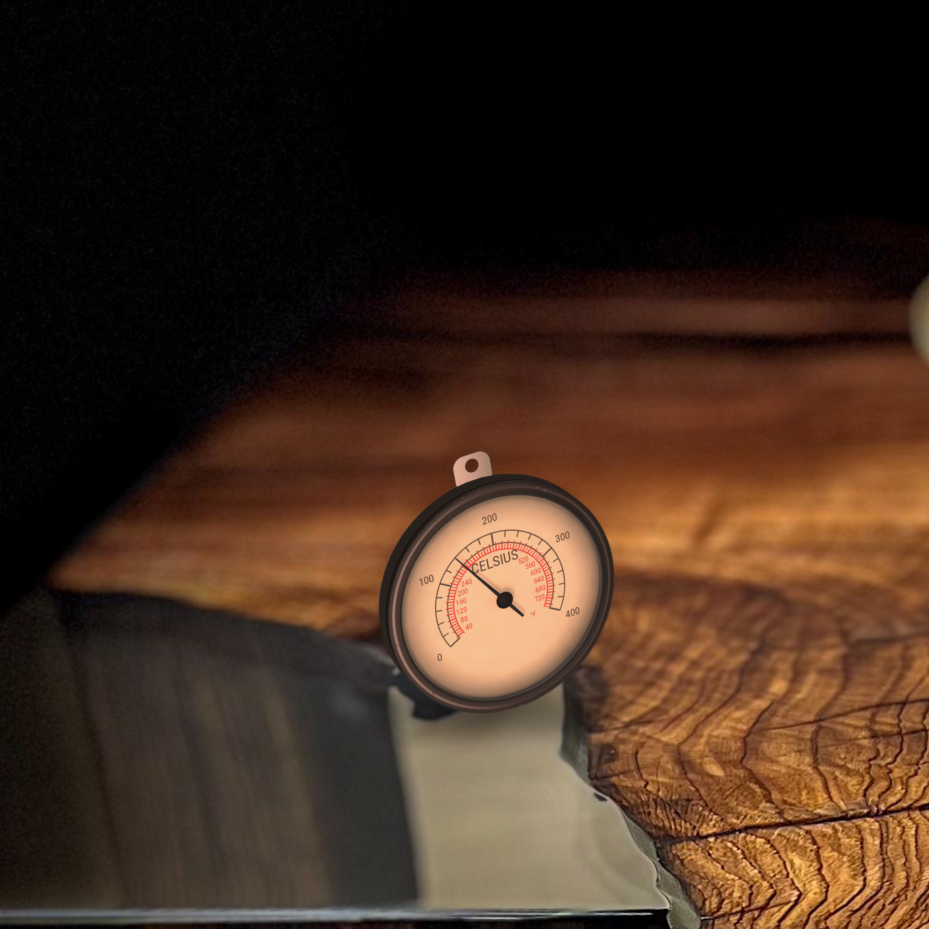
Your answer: 140°C
